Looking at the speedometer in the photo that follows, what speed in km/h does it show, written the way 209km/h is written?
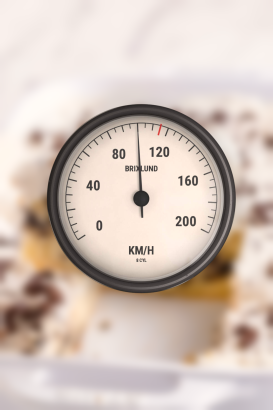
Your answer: 100km/h
